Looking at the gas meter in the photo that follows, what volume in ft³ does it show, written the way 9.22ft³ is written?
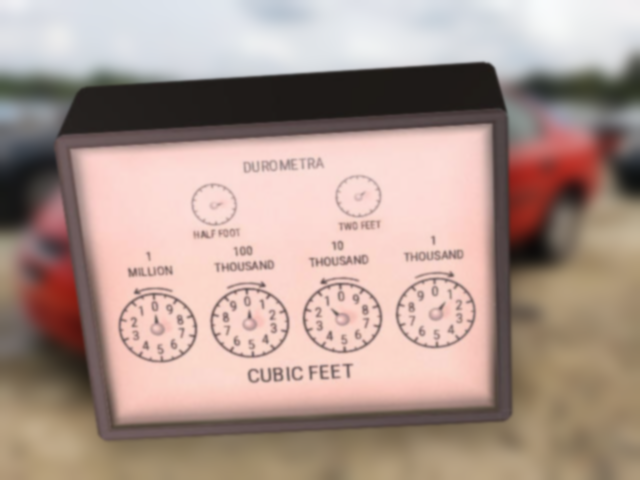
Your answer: 1100ft³
